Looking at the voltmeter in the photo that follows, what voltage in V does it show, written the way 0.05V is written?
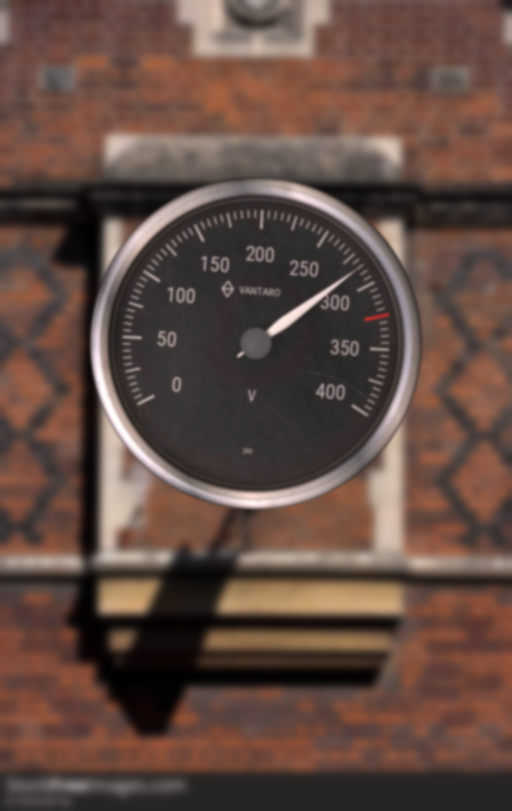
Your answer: 285V
